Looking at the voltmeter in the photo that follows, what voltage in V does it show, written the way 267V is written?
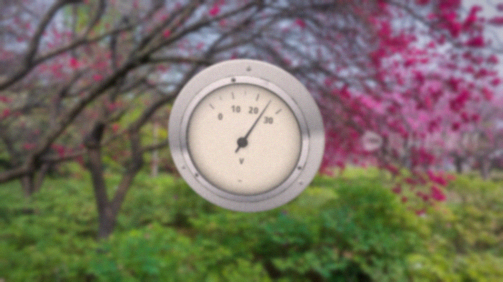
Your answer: 25V
